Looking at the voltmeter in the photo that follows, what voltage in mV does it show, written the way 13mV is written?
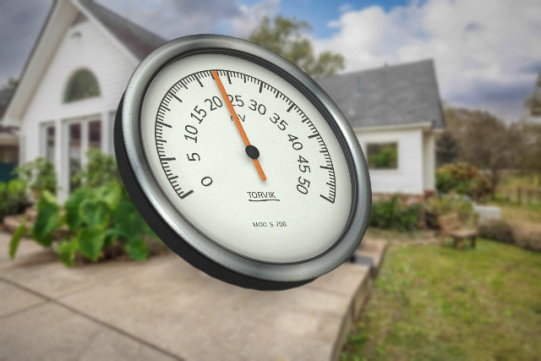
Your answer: 22.5mV
